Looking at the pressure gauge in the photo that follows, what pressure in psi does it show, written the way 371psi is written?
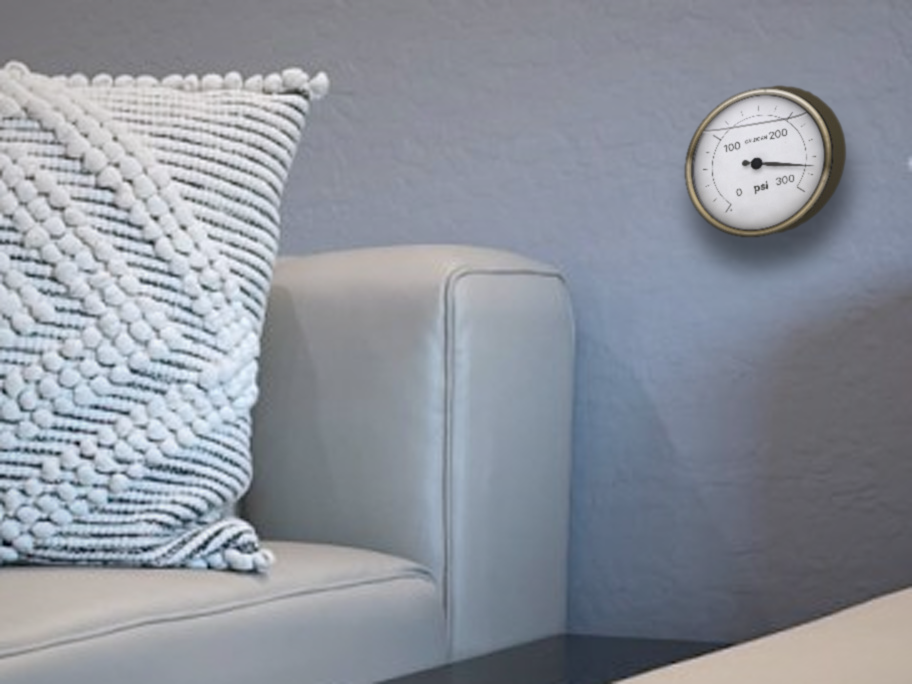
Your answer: 270psi
